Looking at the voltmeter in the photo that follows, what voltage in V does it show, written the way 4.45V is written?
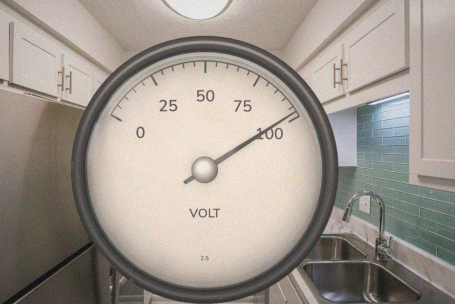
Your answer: 97.5V
